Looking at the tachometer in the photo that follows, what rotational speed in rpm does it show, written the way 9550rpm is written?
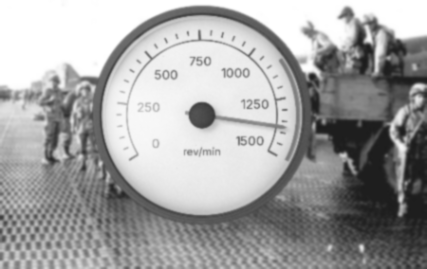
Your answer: 1375rpm
